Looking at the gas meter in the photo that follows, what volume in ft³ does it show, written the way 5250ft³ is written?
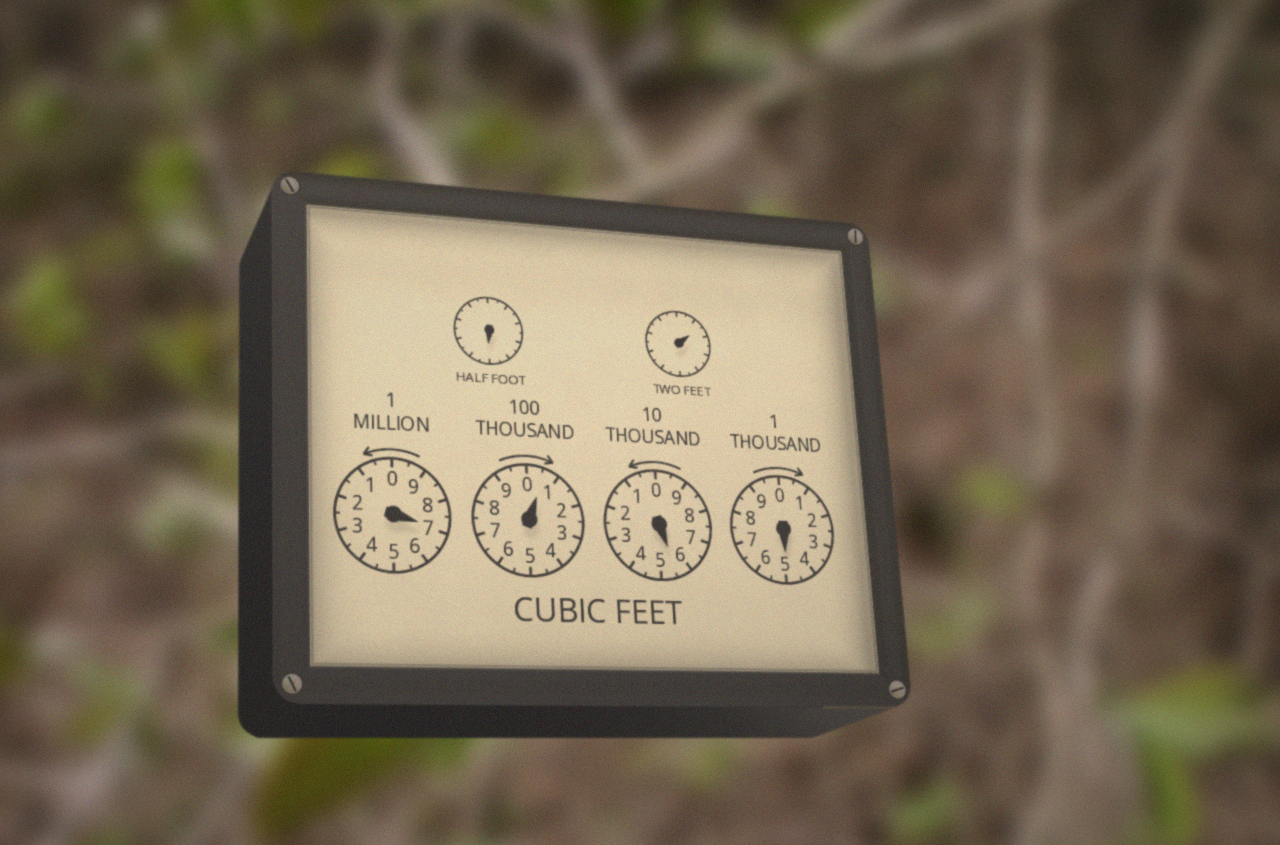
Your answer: 705500ft³
